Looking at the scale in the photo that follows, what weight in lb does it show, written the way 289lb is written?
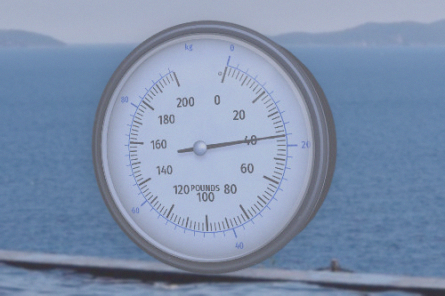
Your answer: 40lb
